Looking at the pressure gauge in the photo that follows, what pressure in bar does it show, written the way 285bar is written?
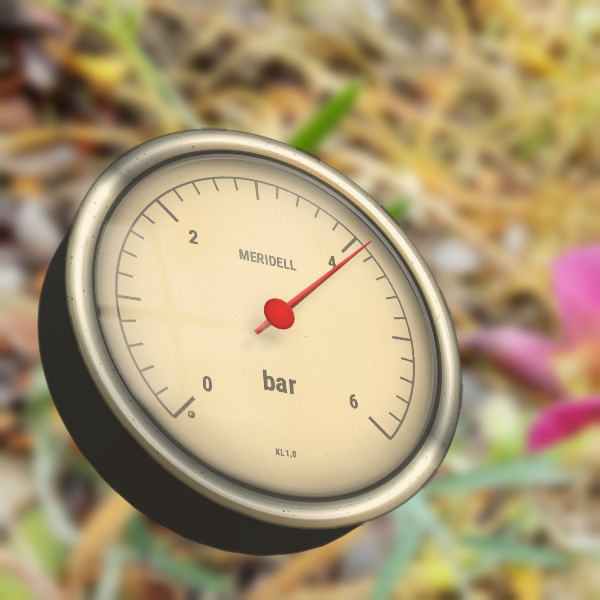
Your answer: 4.1bar
